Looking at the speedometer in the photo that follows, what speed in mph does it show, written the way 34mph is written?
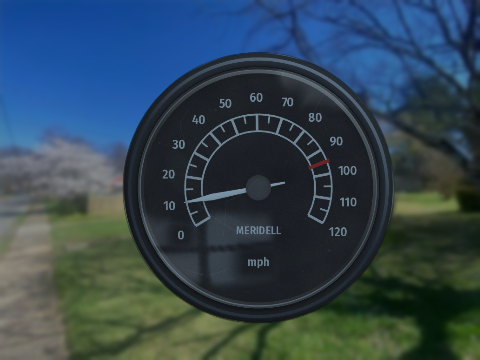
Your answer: 10mph
